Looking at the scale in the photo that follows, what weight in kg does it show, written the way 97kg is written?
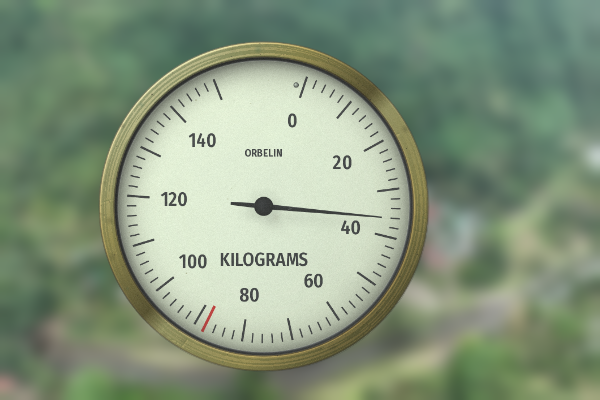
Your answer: 36kg
